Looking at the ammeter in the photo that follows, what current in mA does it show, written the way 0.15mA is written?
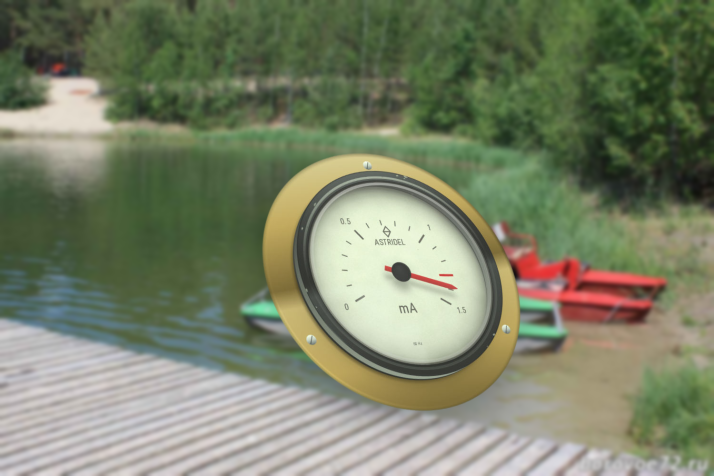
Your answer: 1.4mA
